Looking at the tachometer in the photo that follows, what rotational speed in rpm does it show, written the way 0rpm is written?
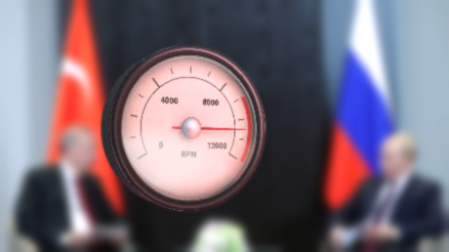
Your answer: 10500rpm
